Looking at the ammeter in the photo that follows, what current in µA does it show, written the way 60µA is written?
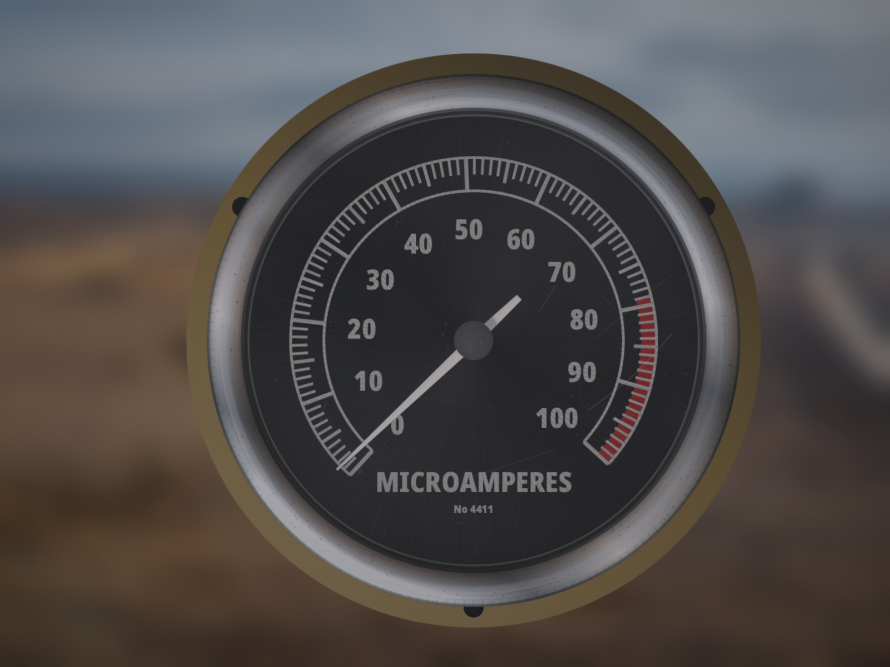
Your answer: 1.5µA
